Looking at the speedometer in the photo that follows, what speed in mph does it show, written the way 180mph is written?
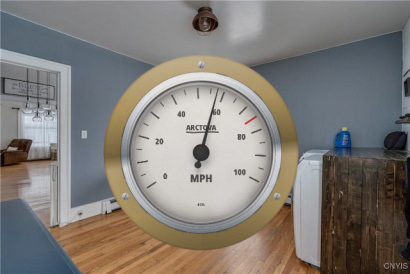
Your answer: 57.5mph
